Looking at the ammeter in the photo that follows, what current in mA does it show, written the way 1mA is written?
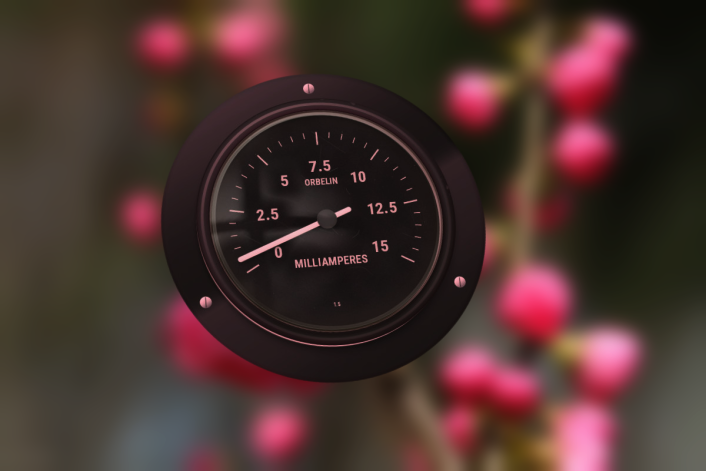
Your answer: 0.5mA
